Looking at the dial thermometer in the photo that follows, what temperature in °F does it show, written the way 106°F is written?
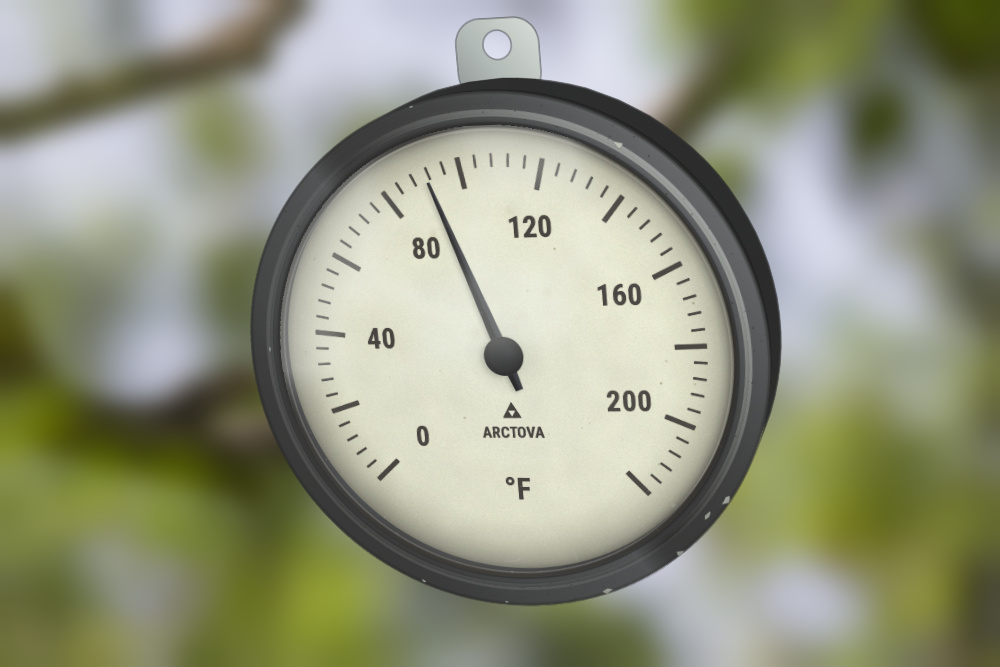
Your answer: 92°F
